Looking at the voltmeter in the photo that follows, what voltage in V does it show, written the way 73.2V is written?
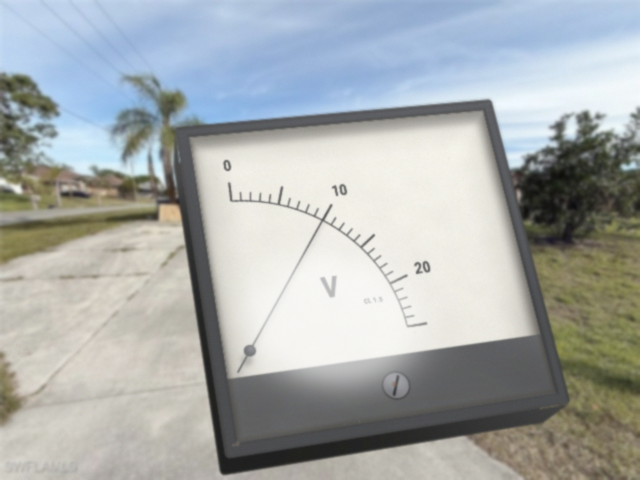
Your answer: 10V
